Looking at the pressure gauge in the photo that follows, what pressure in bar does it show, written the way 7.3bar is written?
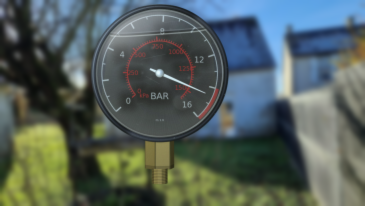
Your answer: 14.5bar
